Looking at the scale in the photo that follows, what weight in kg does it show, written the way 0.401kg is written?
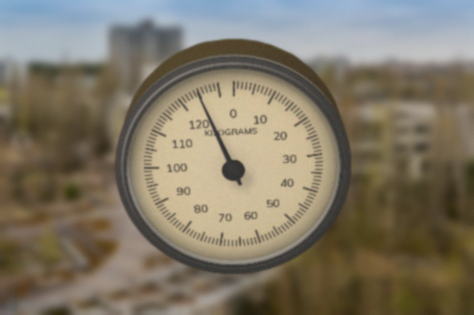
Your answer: 125kg
